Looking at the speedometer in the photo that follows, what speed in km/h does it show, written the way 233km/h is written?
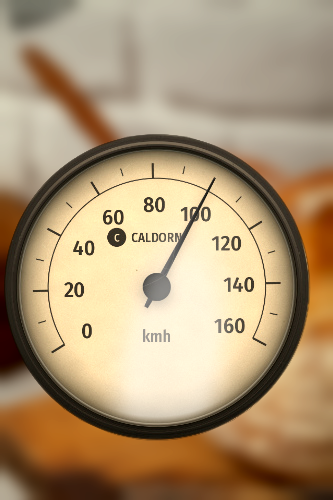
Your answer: 100km/h
